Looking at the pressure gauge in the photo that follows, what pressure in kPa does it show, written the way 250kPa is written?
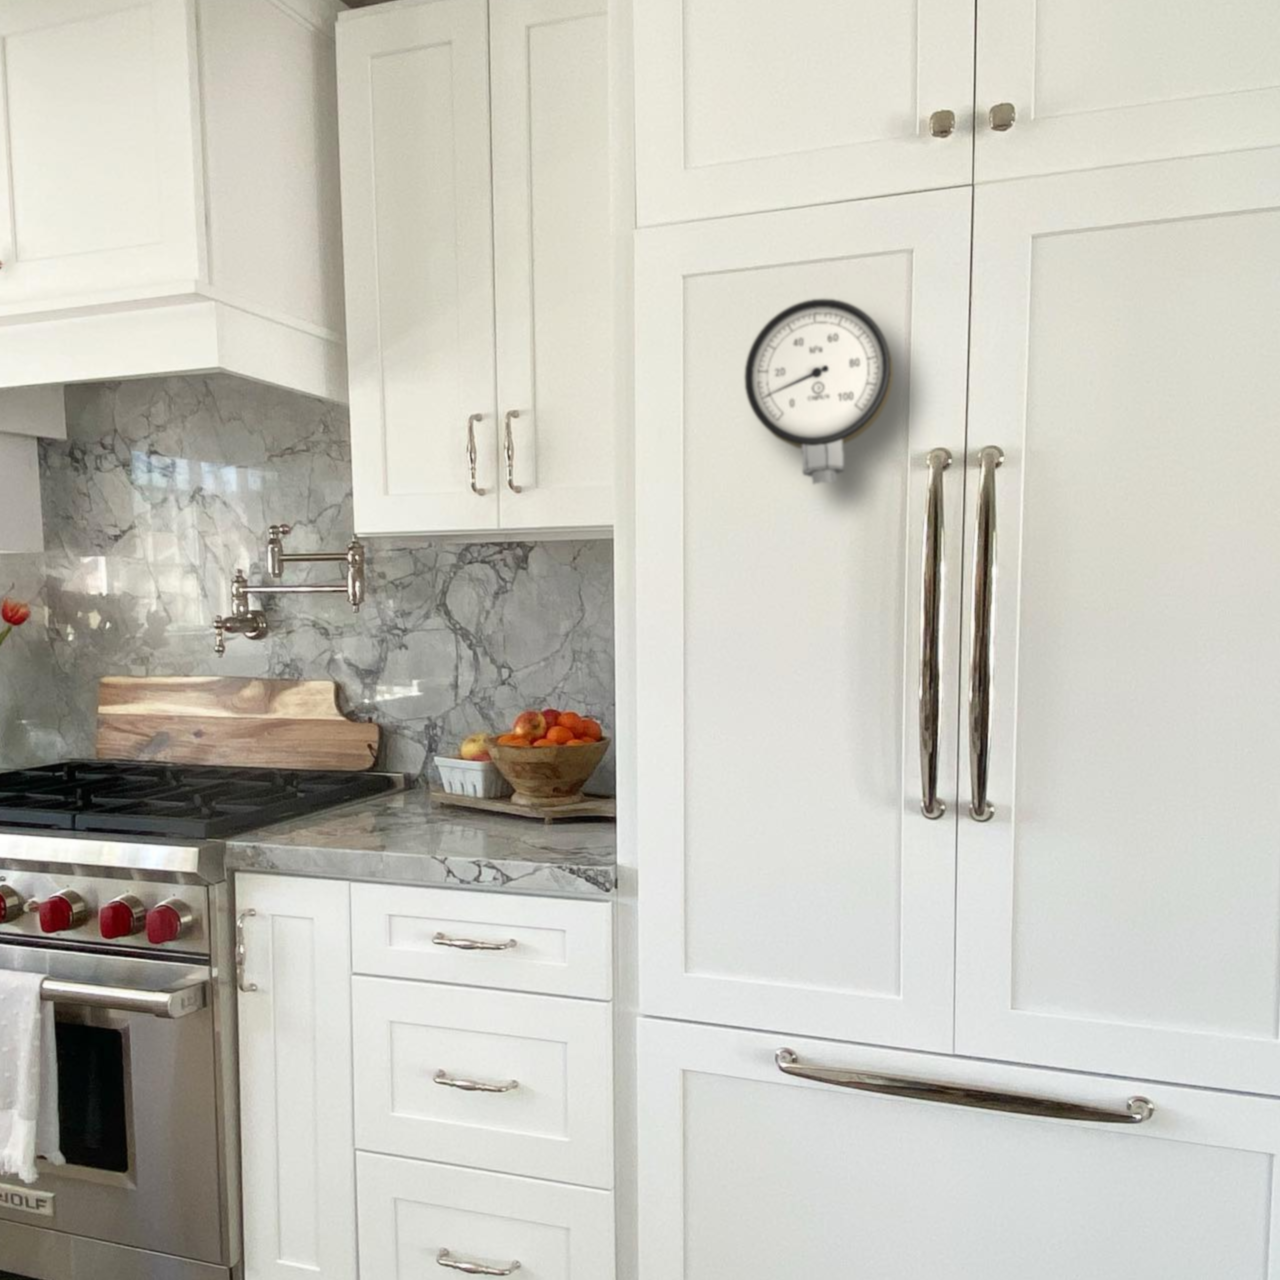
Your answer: 10kPa
